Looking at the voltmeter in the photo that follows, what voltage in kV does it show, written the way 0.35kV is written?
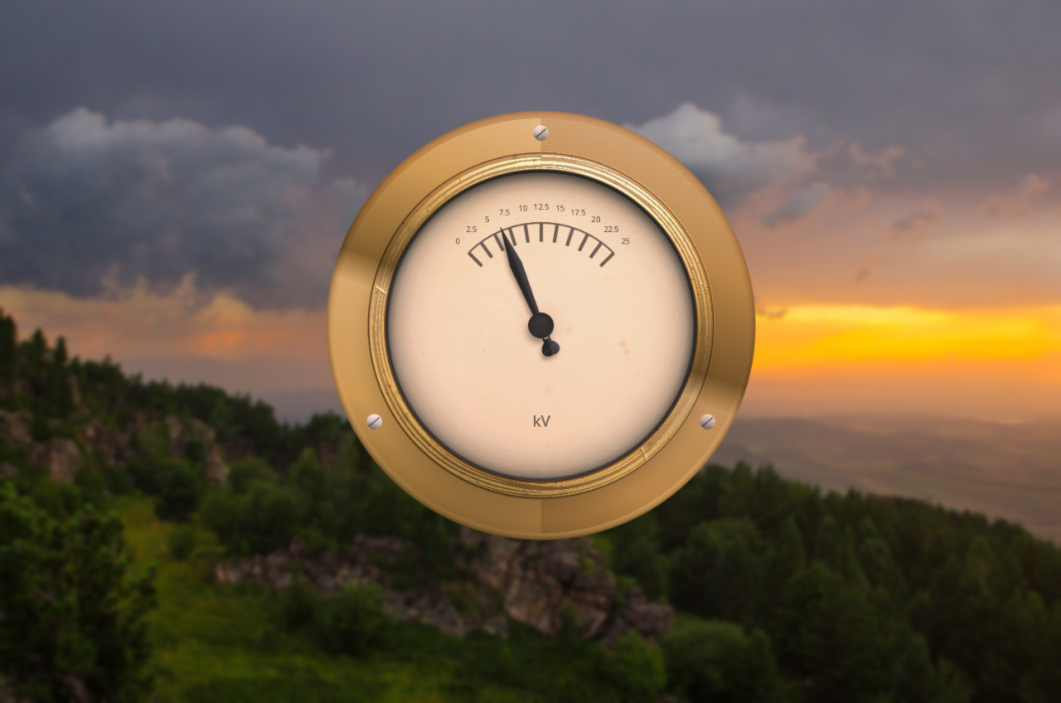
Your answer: 6.25kV
